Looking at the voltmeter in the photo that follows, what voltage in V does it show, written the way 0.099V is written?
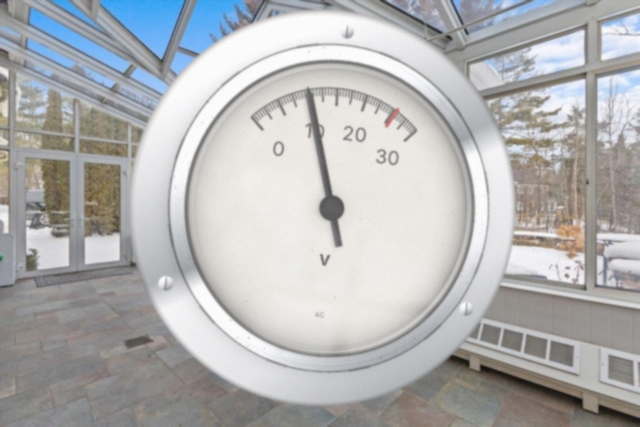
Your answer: 10V
